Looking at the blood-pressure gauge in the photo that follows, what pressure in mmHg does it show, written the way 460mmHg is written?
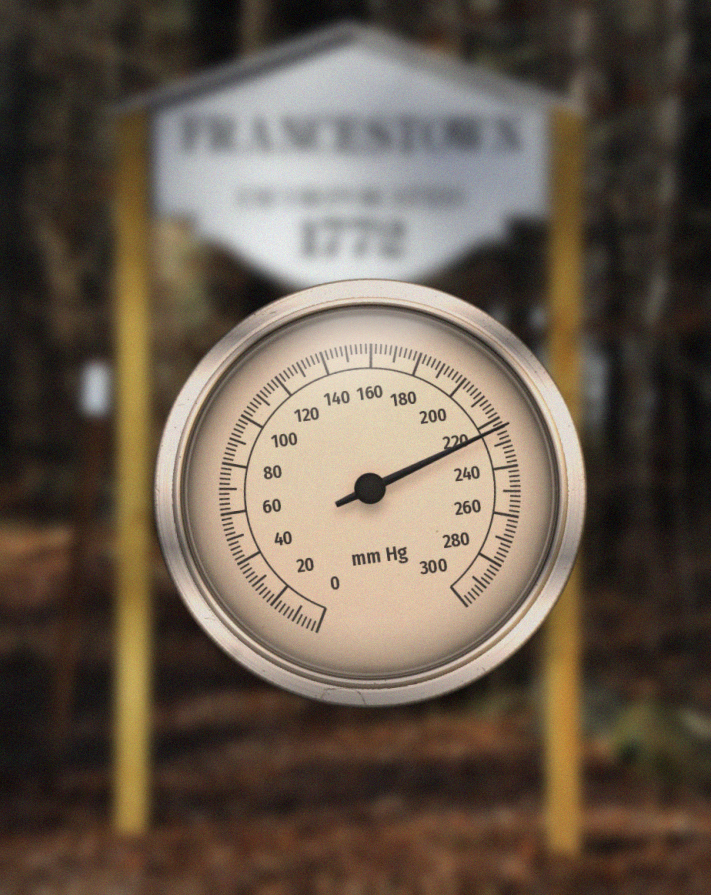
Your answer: 224mmHg
